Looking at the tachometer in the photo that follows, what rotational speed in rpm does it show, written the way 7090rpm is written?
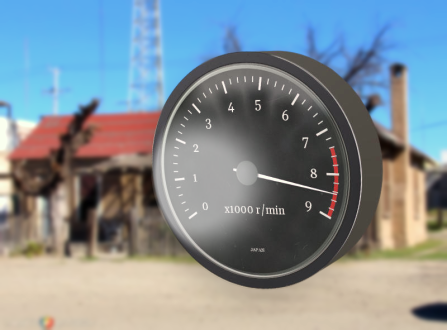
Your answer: 8400rpm
